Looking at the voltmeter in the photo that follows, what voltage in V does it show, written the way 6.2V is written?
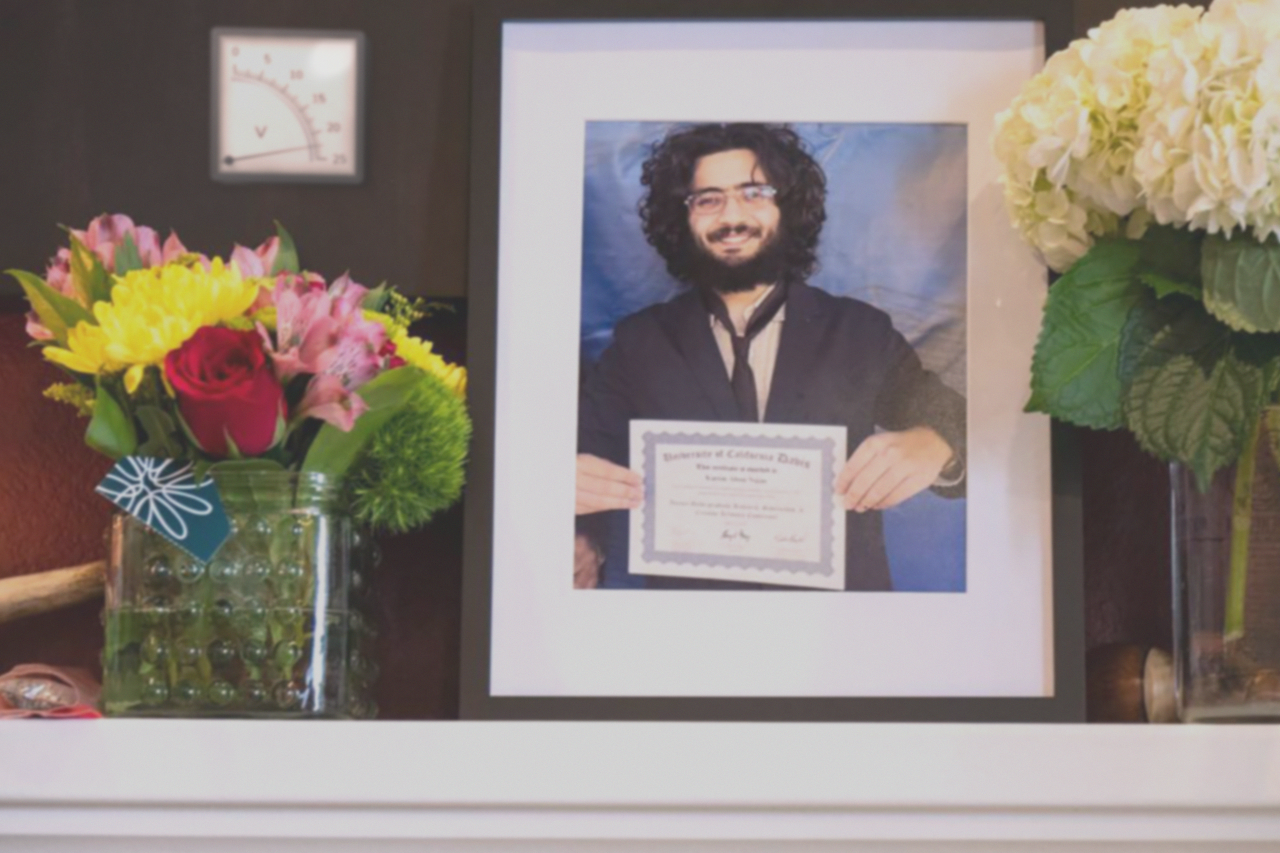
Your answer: 22.5V
